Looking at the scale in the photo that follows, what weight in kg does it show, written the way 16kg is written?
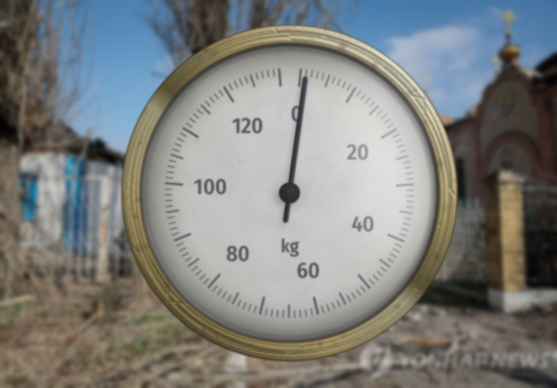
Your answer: 1kg
